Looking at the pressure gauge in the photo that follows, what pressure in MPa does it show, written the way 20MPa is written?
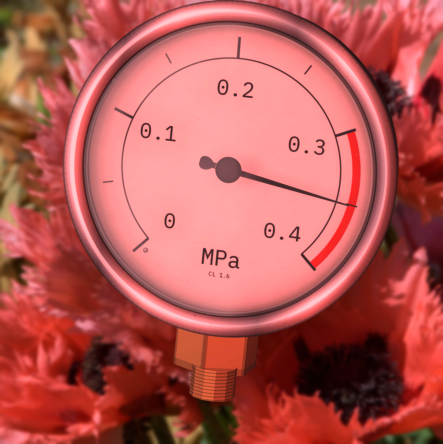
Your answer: 0.35MPa
